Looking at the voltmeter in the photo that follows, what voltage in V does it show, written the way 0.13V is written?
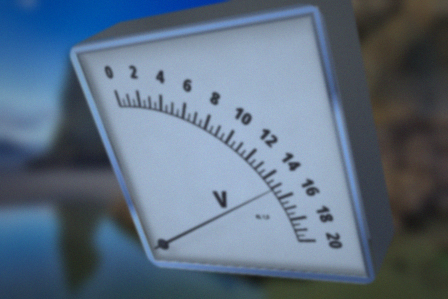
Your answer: 15V
